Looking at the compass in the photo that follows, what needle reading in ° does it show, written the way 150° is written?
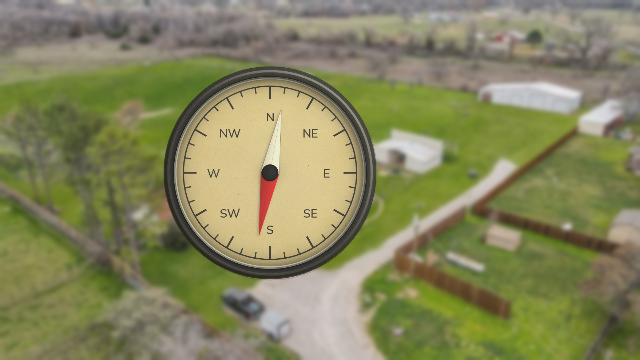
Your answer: 190°
